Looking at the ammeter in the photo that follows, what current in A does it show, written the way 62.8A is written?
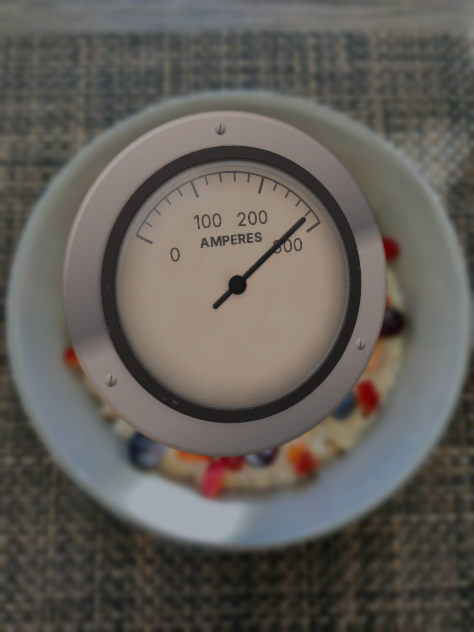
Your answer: 280A
